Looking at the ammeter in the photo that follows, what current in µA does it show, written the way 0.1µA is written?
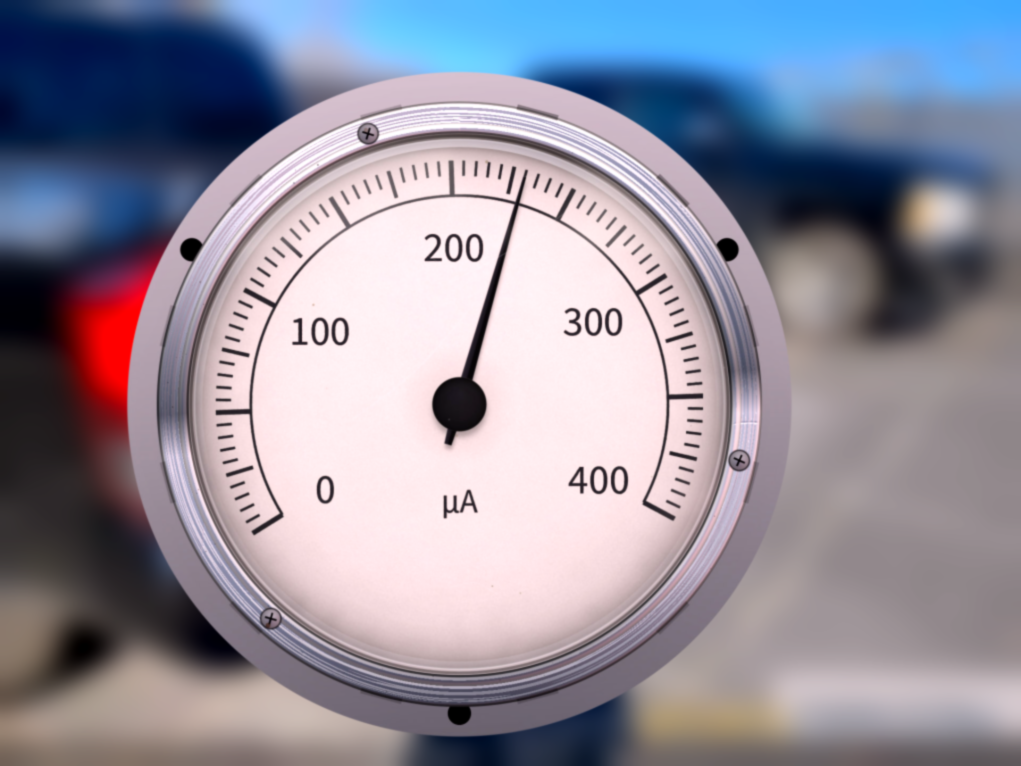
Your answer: 230µA
